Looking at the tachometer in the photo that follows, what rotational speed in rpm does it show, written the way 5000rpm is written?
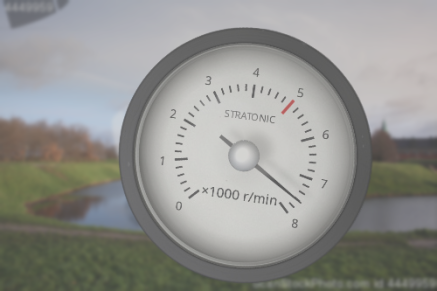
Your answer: 7600rpm
